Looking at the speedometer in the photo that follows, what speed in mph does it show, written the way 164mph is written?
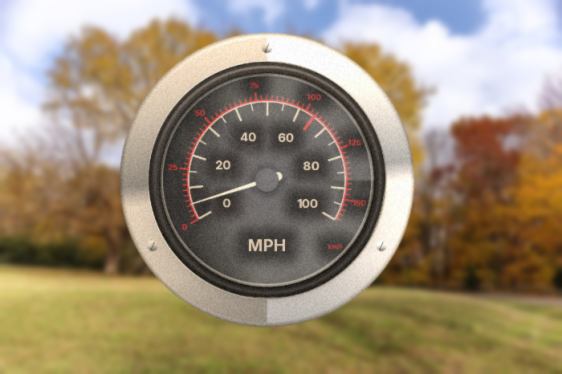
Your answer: 5mph
